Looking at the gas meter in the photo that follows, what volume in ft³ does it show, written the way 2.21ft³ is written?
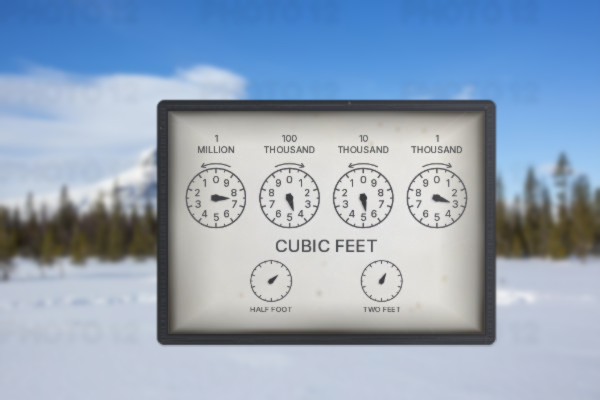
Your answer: 745300ft³
